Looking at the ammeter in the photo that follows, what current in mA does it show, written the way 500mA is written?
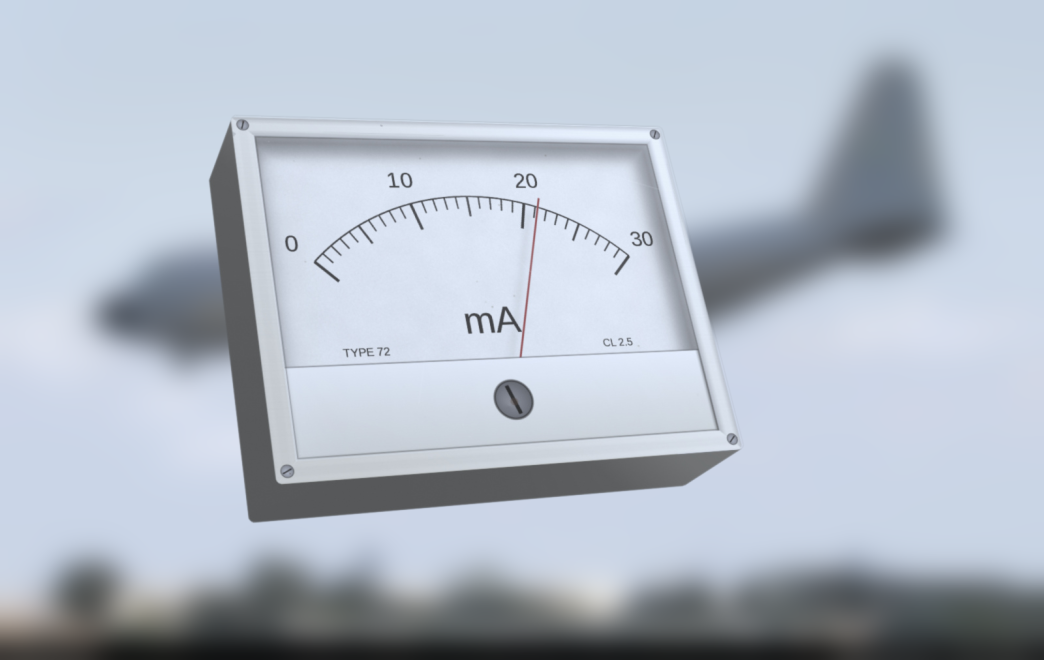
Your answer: 21mA
